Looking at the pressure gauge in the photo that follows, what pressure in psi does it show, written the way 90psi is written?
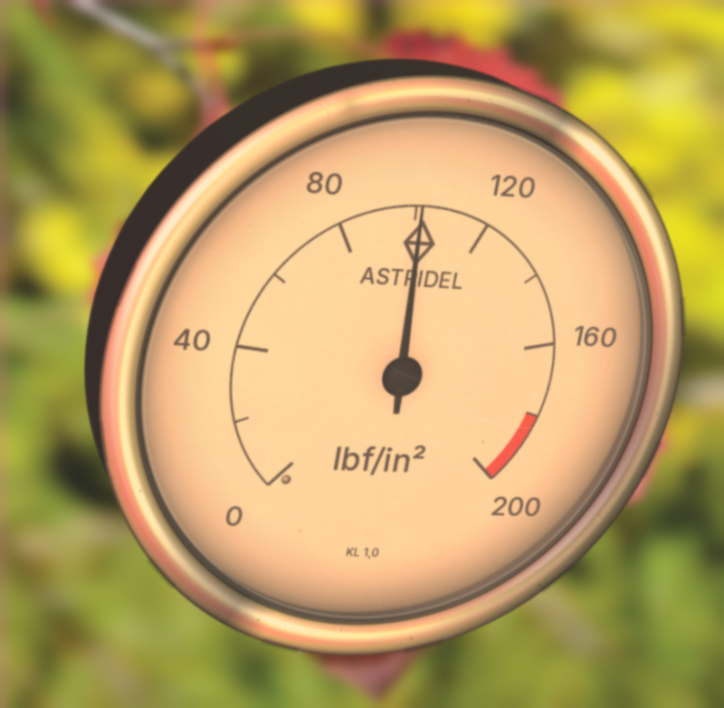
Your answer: 100psi
